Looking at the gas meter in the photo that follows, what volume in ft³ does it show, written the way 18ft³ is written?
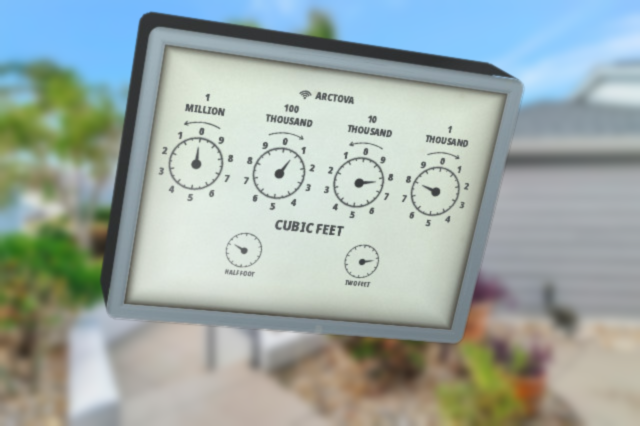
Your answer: 7800ft³
